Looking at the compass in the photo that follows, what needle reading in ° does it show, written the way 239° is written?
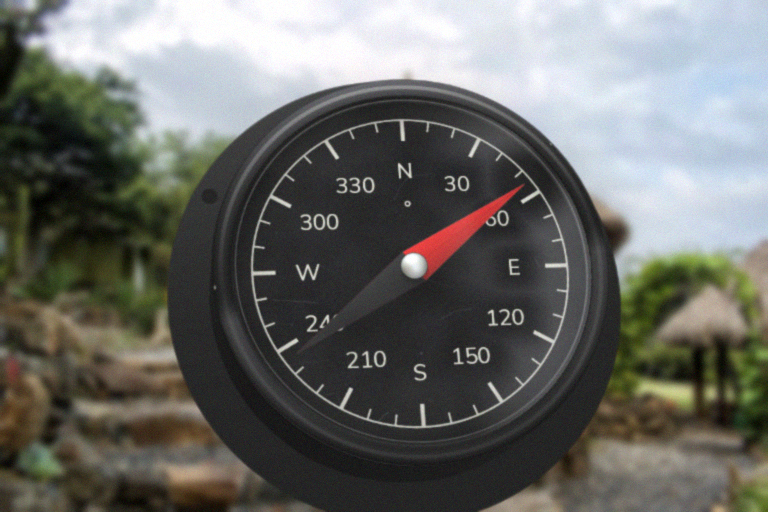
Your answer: 55°
